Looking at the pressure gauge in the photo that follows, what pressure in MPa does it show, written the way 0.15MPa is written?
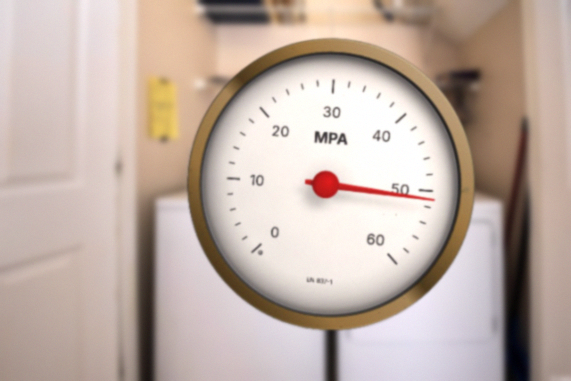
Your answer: 51MPa
